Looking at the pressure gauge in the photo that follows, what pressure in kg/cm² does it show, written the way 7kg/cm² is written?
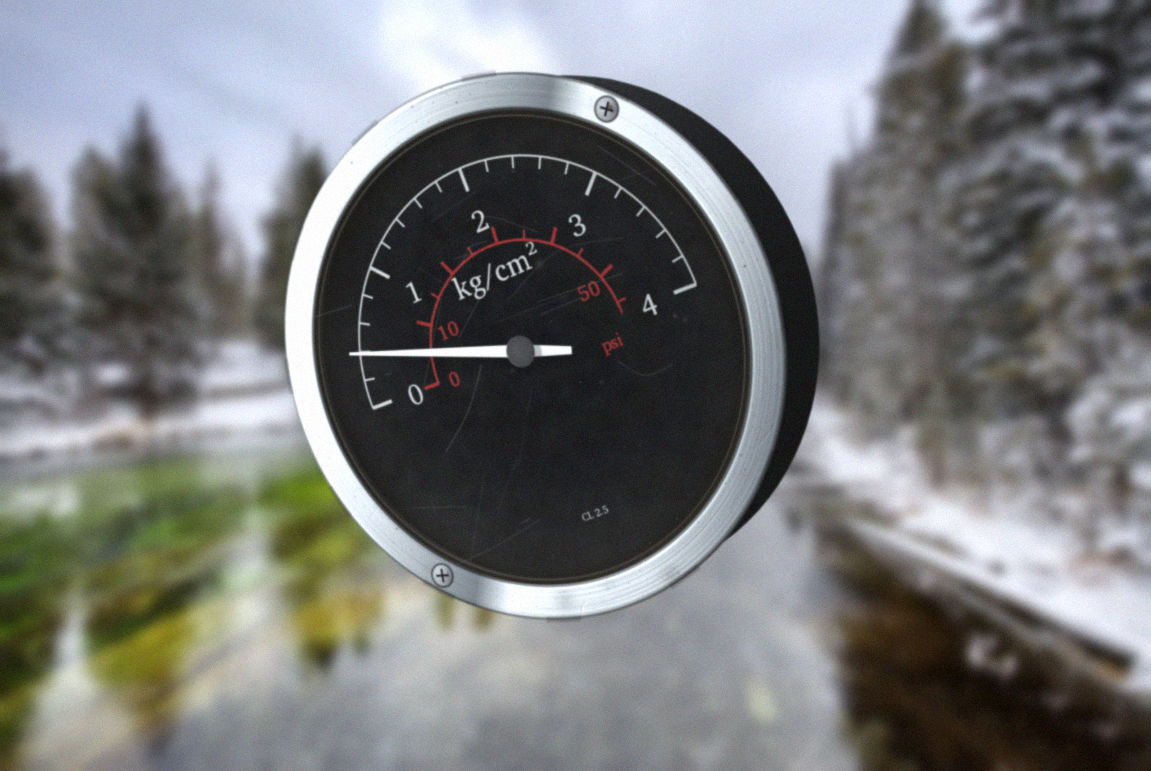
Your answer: 0.4kg/cm²
